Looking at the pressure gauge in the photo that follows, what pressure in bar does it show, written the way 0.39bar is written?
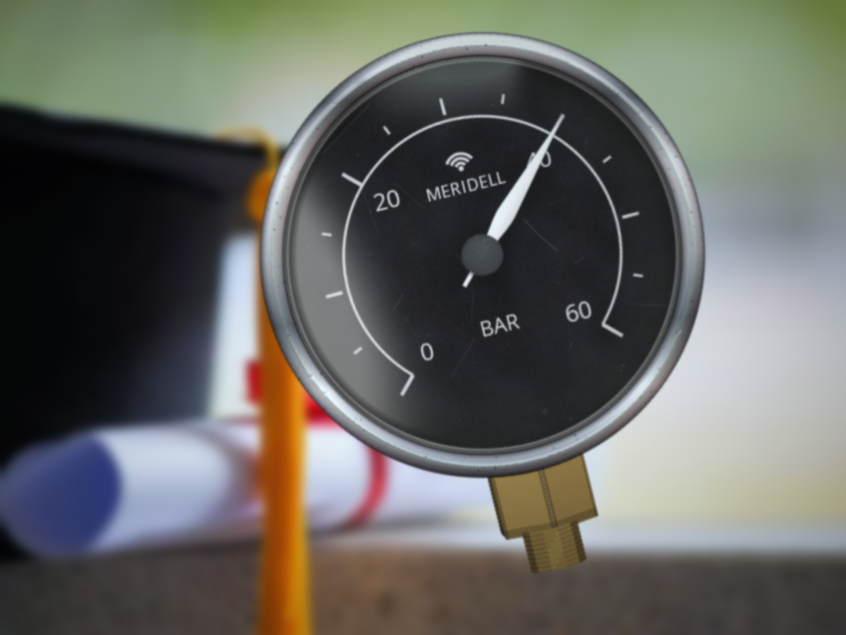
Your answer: 40bar
